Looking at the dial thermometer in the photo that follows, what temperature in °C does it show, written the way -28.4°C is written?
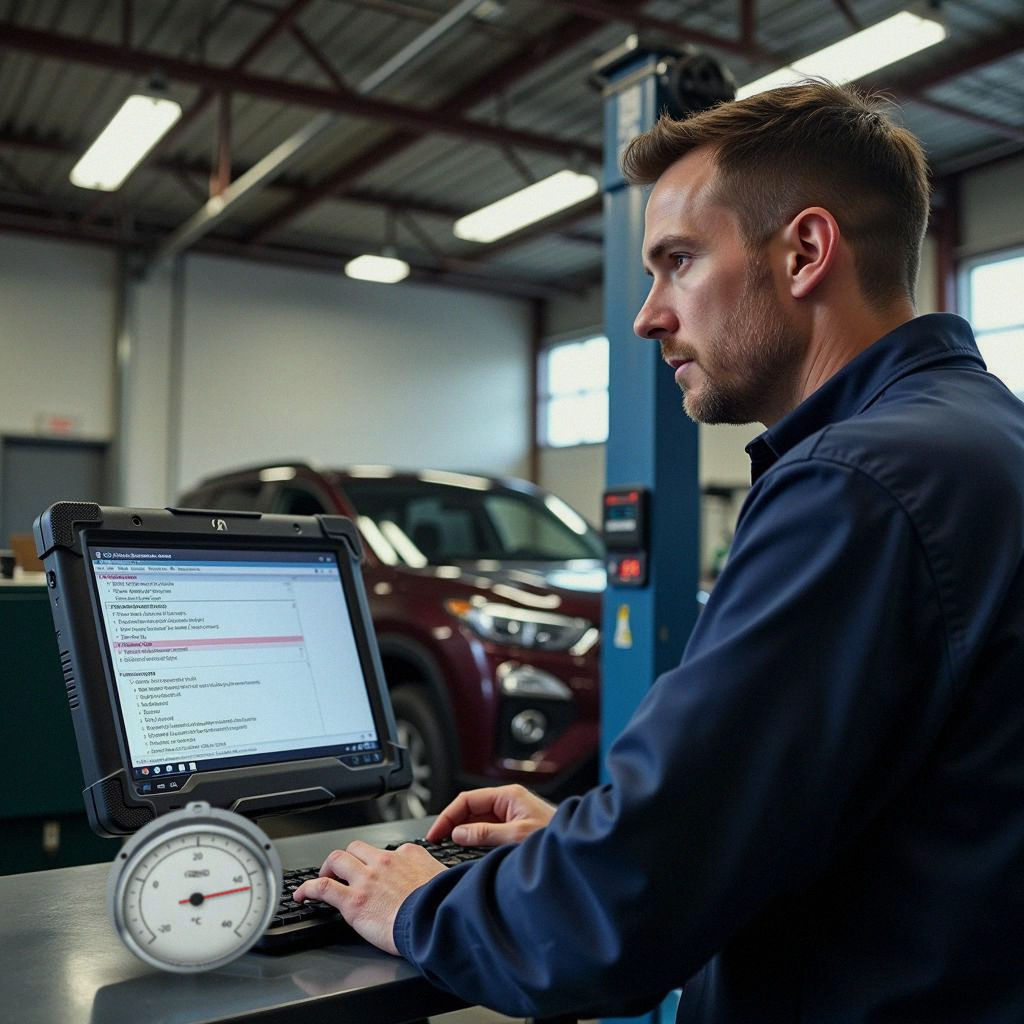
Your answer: 44°C
